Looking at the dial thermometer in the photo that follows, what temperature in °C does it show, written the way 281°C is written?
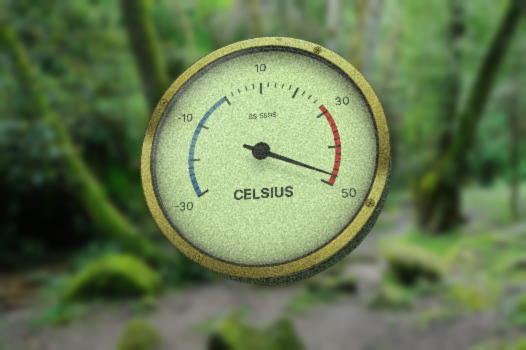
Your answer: 48°C
